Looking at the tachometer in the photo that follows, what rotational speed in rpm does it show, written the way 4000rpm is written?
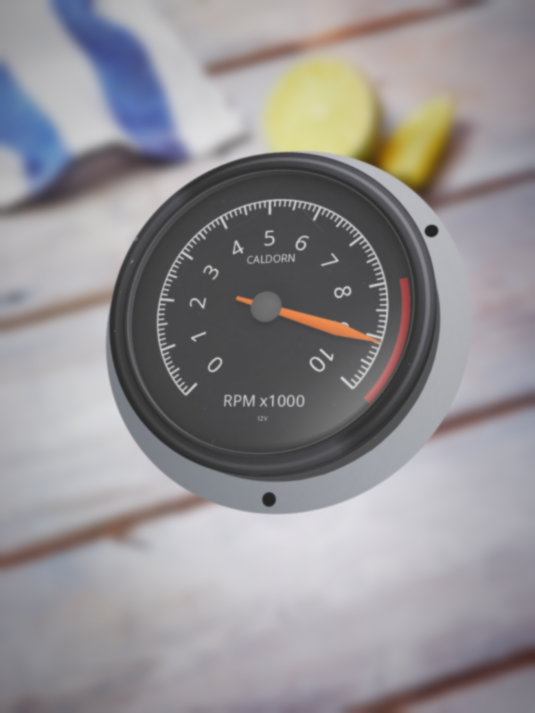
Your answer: 9100rpm
